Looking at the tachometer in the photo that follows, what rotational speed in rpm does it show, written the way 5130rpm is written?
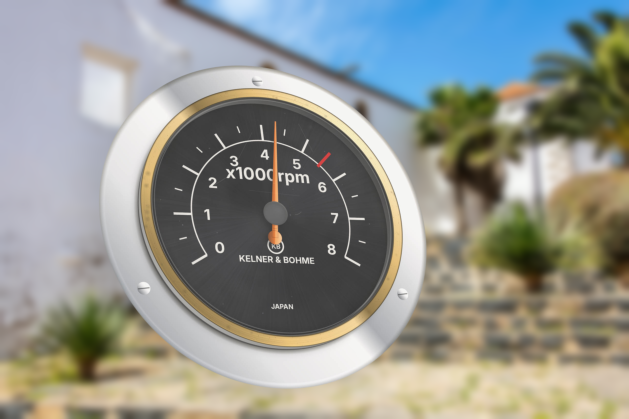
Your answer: 4250rpm
